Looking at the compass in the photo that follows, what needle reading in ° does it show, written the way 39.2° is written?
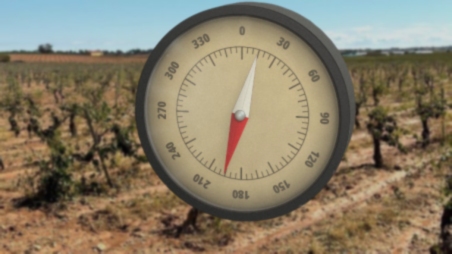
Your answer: 195°
